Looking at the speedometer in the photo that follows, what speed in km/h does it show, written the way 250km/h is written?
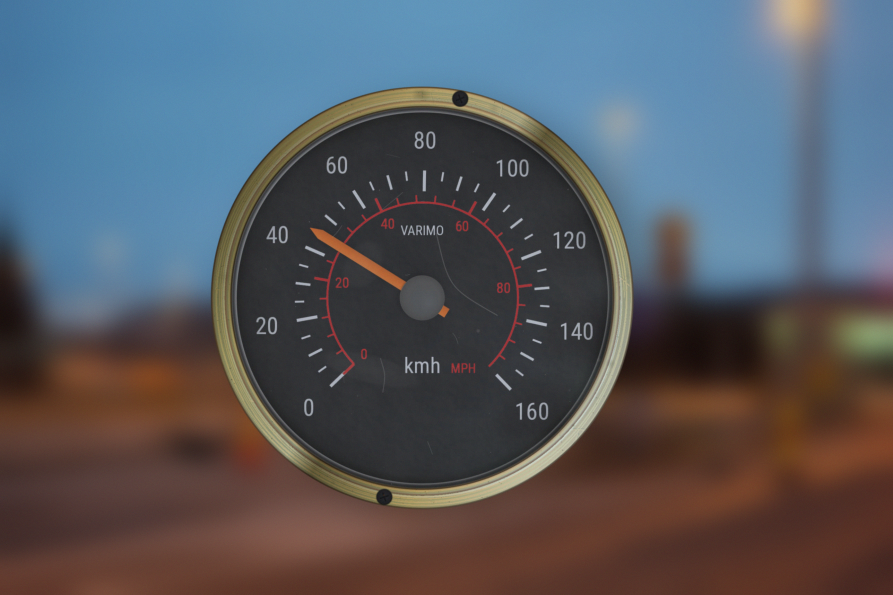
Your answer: 45km/h
